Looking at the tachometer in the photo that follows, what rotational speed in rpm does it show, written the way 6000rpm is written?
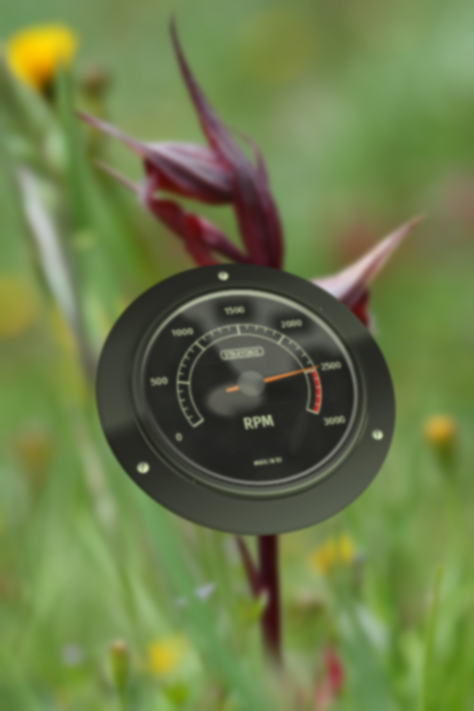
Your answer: 2500rpm
